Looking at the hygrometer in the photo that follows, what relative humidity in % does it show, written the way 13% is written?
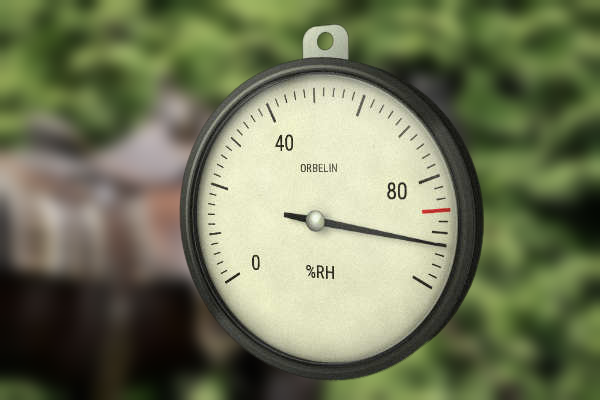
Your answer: 92%
